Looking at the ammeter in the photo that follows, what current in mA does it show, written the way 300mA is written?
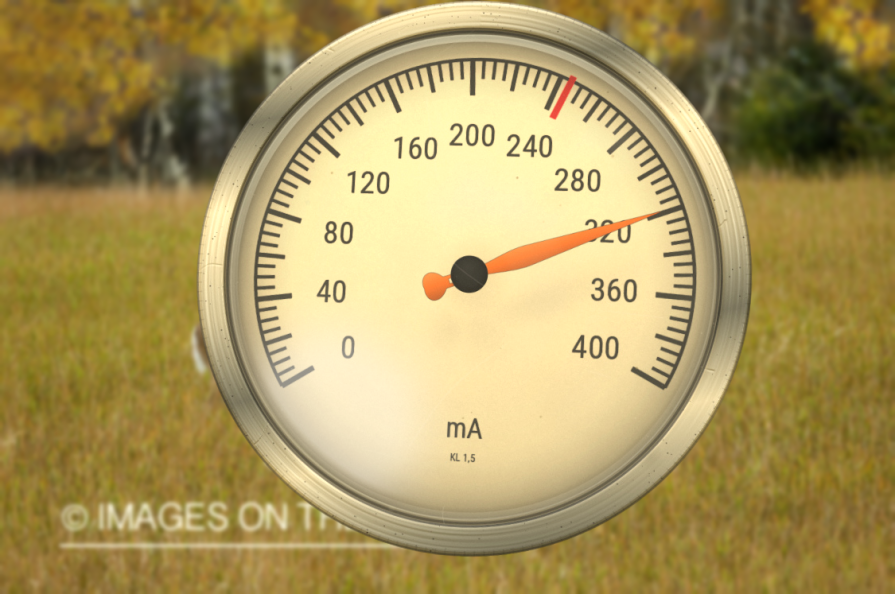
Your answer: 320mA
